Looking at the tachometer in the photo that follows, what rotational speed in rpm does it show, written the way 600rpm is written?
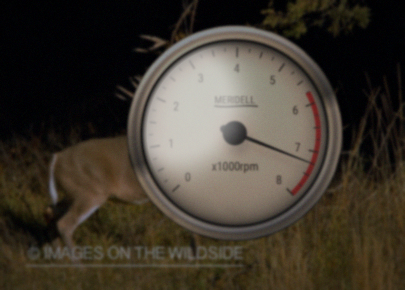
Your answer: 7250rpm
